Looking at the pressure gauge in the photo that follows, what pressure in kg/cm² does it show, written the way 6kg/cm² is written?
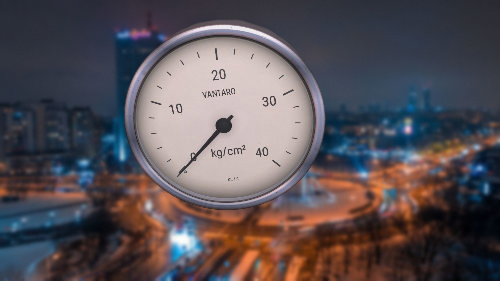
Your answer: 0kg/cm²
